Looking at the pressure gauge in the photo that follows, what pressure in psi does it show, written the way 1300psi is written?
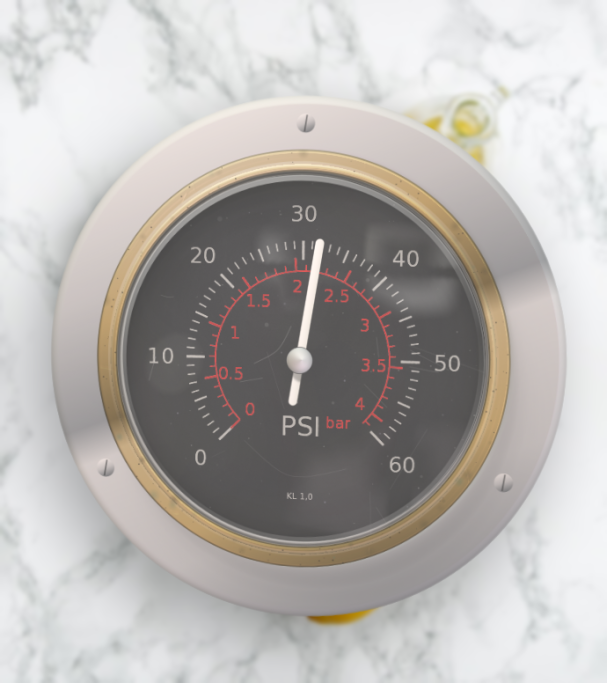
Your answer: 32psi
